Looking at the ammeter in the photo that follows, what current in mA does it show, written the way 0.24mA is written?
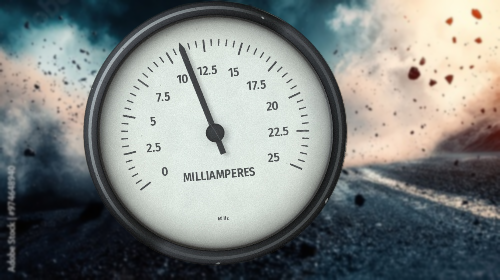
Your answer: 11mA
